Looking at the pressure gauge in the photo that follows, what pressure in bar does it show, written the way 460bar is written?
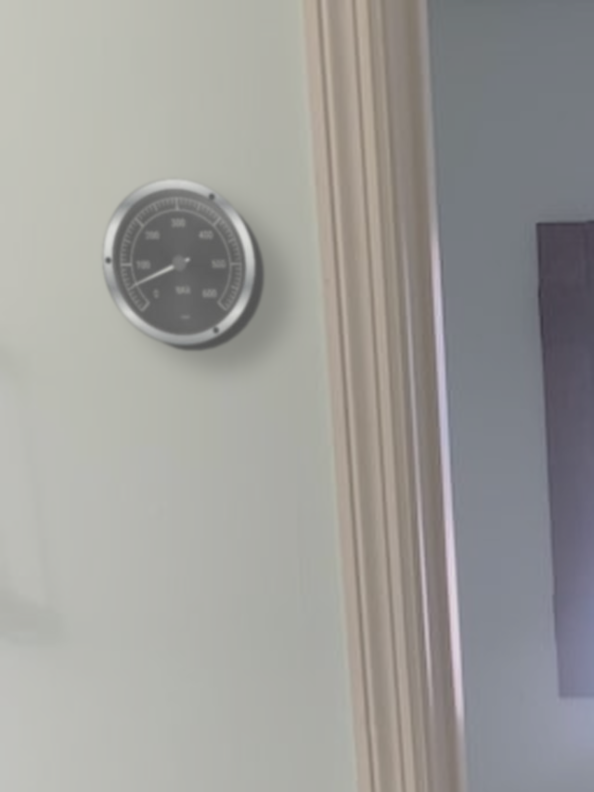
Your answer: 50bar
